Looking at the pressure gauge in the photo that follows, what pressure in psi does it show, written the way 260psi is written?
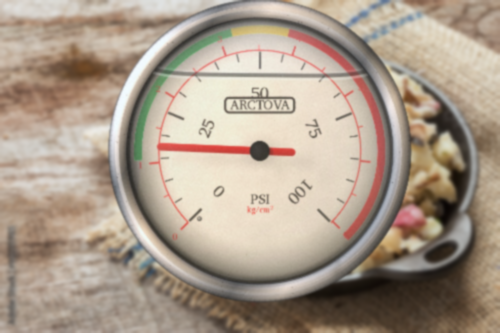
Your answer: 17.5psi
